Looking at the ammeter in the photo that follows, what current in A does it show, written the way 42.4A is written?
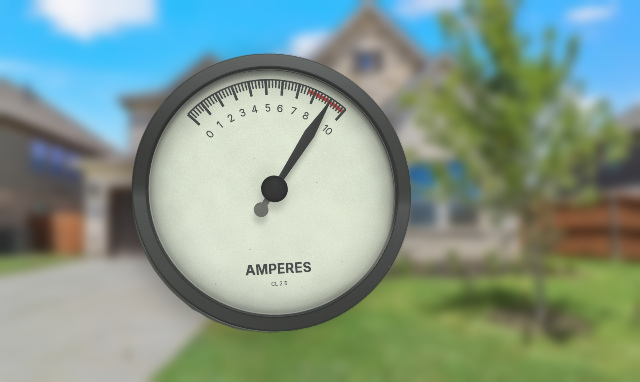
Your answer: 9A
